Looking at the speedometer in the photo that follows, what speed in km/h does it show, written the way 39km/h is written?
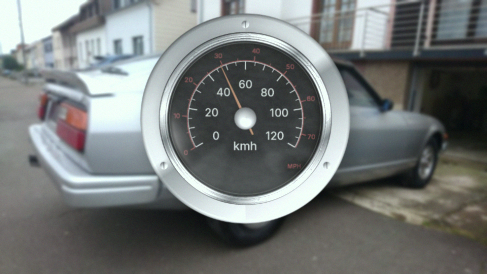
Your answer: 47.5km/h
